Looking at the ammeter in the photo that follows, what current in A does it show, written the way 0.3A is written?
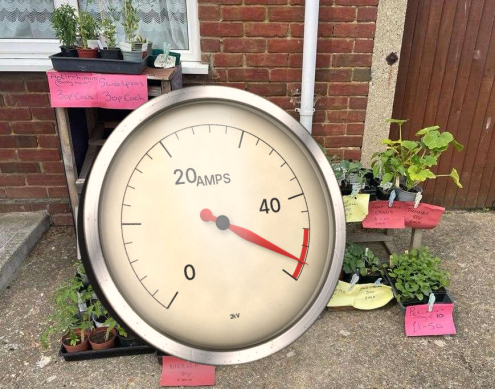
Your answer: 48A
